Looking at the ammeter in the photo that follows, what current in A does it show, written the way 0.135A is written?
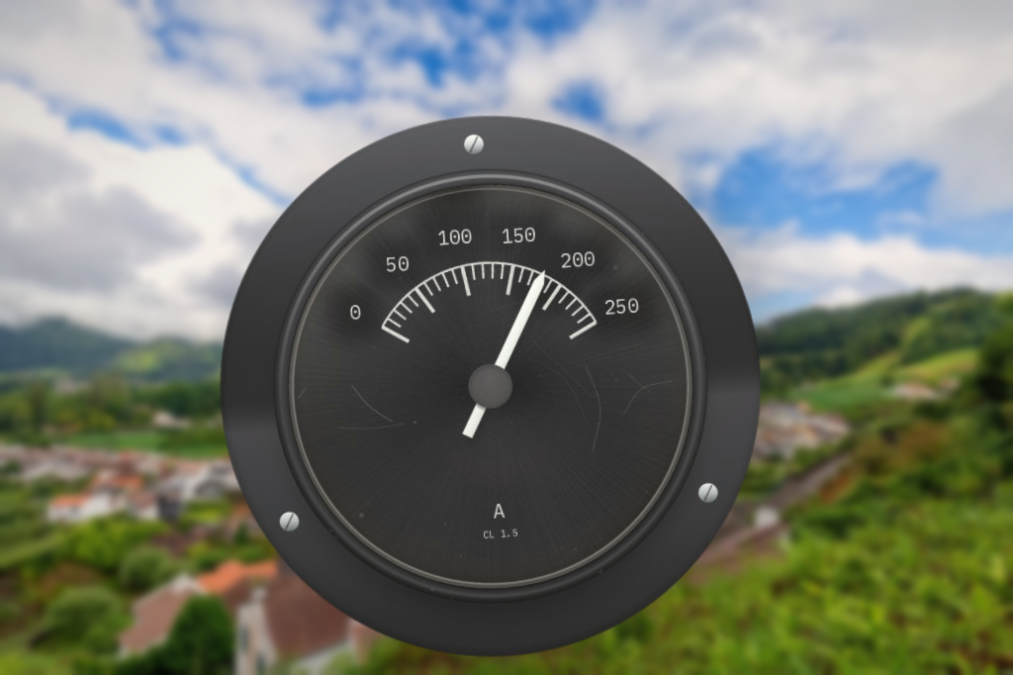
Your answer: 180A
